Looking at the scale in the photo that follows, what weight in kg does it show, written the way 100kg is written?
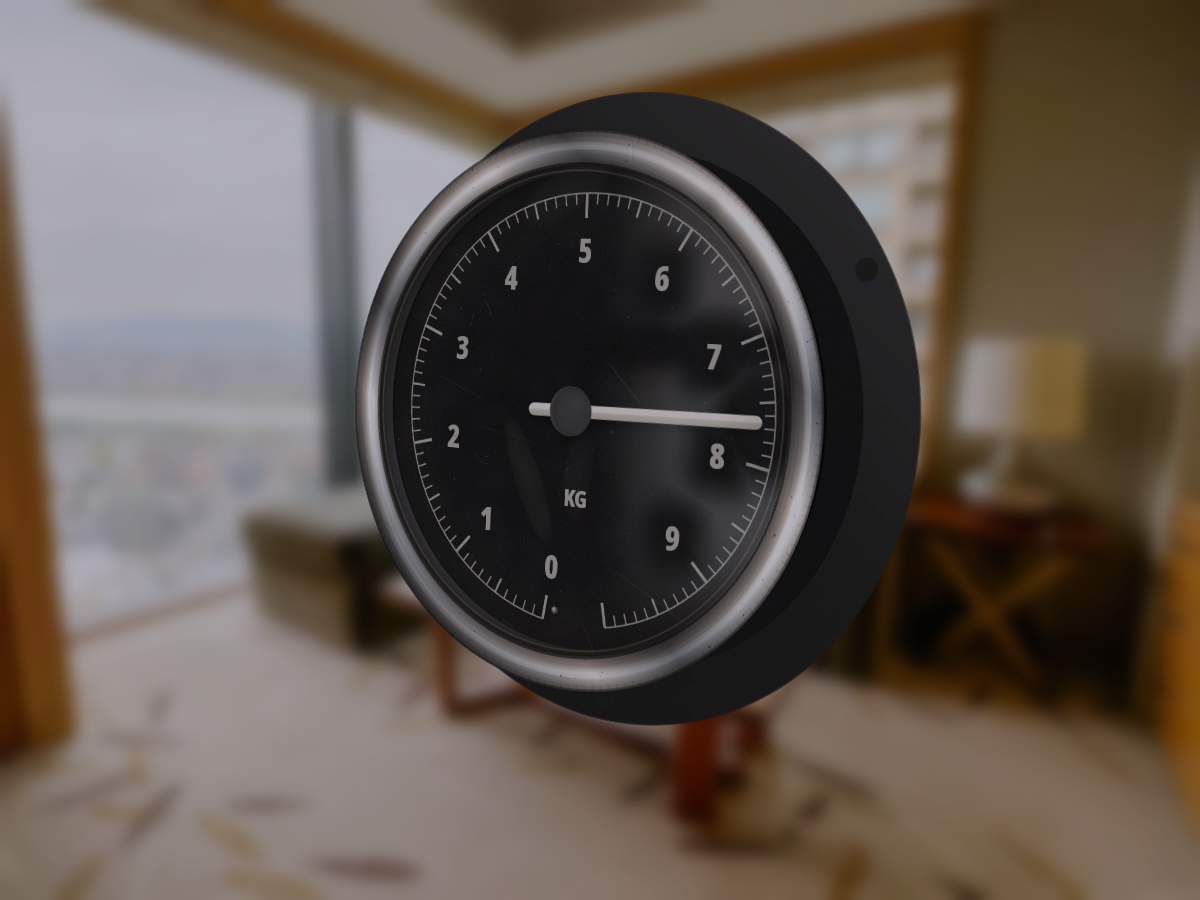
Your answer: 7.65kg
